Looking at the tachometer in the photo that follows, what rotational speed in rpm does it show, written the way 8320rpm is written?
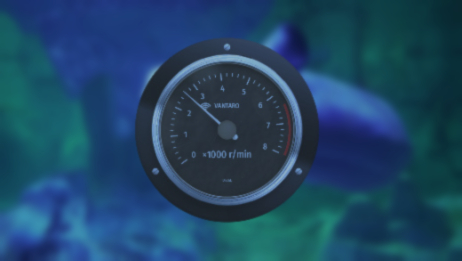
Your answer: 2600rpm
